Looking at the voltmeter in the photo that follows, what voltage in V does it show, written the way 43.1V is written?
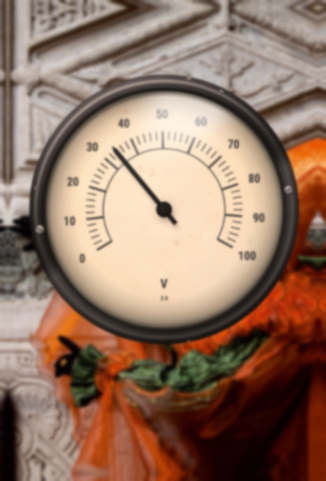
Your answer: 34V
